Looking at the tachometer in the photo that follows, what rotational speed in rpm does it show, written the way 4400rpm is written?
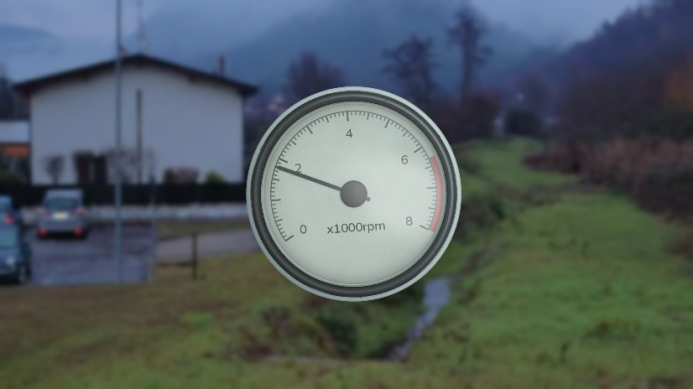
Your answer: 1800rpm
